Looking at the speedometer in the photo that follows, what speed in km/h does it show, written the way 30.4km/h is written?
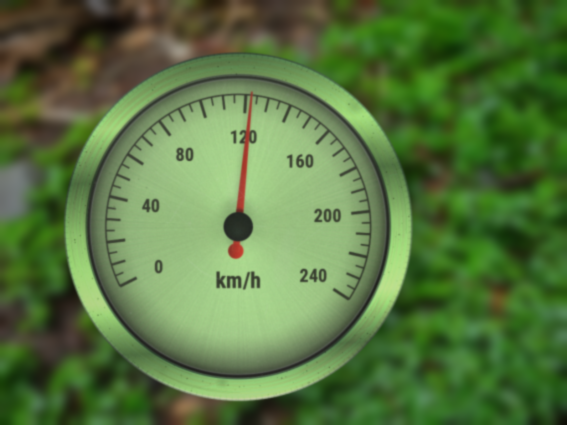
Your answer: 122.5km/h
